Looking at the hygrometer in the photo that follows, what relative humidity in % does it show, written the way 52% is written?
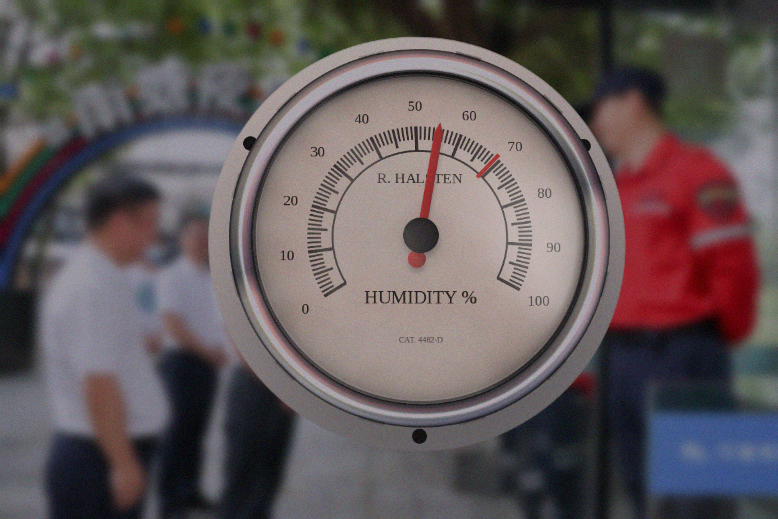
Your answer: 55%
